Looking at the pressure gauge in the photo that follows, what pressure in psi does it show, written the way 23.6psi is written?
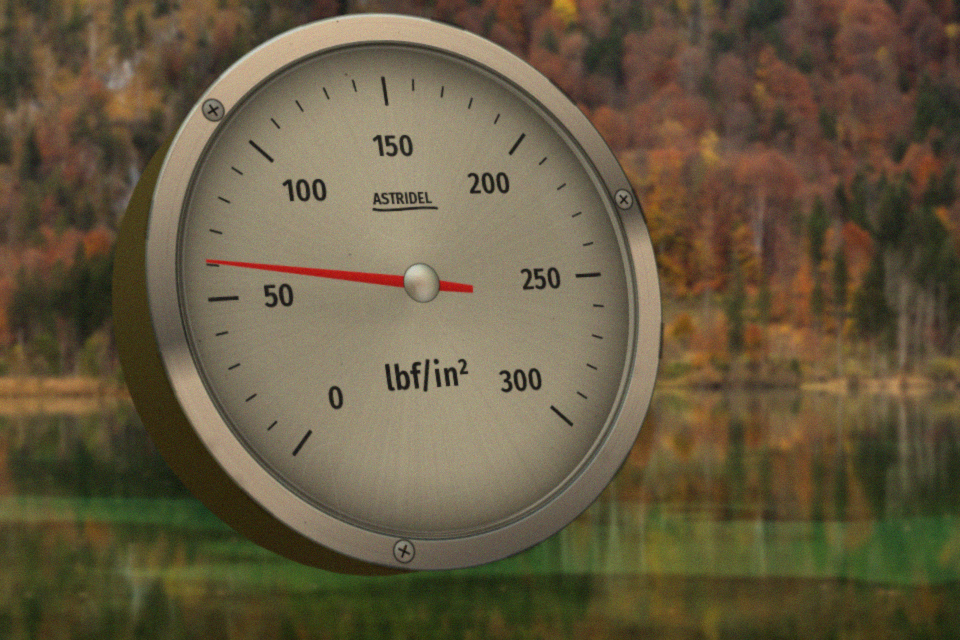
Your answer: 60psi
